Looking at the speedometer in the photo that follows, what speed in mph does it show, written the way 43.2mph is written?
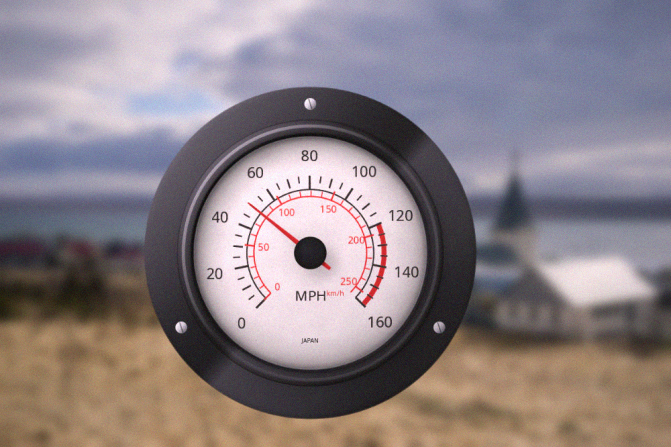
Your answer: 50mph
